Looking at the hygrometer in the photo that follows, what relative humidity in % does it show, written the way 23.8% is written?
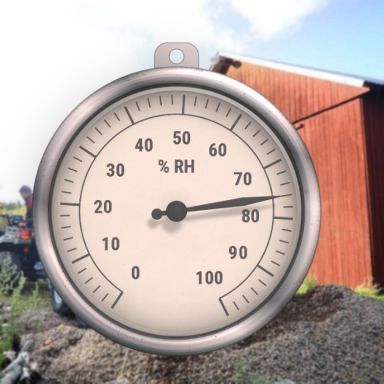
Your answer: 76%
